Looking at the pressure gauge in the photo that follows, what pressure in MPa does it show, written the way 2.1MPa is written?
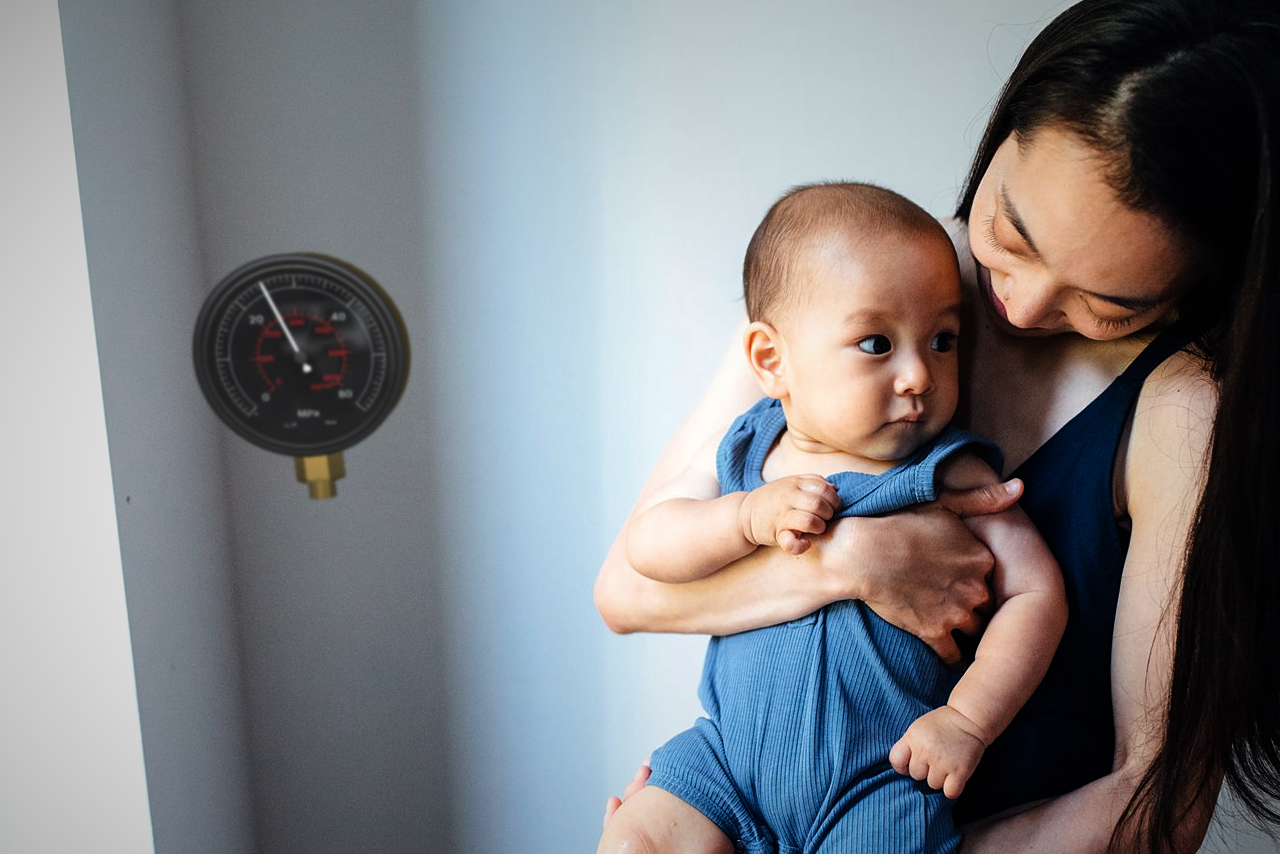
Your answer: 25MPa
